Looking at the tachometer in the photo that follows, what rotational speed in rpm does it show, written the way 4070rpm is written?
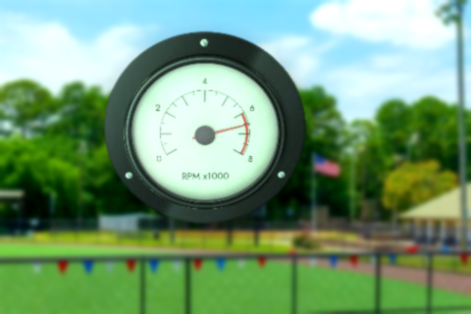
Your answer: 6500rpm
